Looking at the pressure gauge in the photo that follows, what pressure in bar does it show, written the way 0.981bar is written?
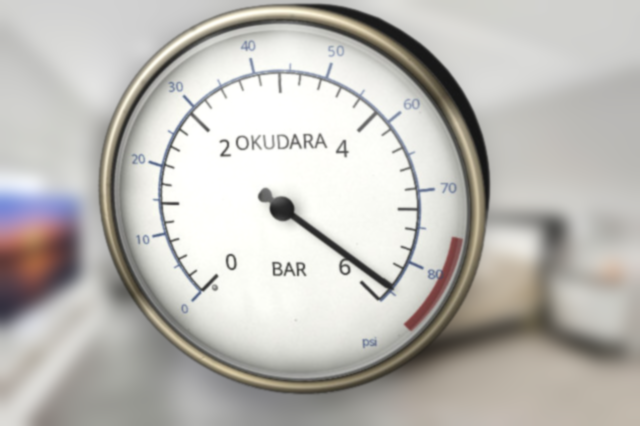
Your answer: 5.8bar
